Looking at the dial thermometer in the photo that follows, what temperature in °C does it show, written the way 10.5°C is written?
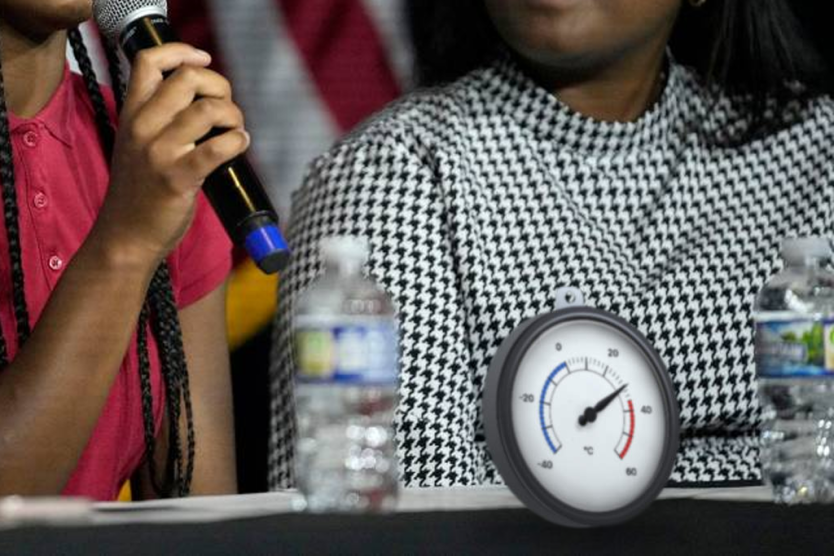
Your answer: 30°C
